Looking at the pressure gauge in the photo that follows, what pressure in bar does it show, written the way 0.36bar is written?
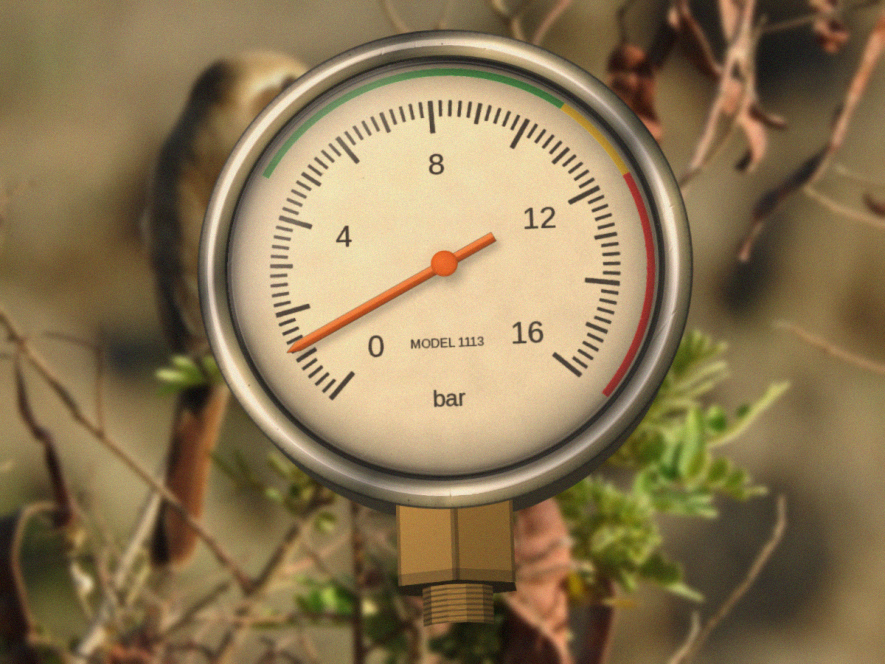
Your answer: 1.2bar
